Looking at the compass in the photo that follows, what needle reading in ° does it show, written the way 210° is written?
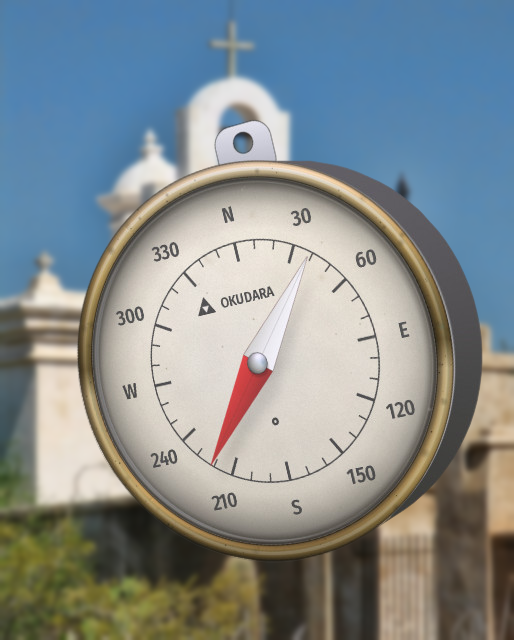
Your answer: 220°
